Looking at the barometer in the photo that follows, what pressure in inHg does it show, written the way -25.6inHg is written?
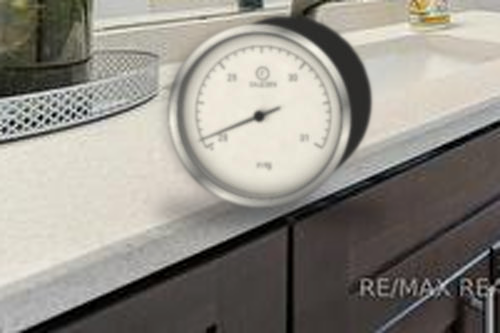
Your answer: 28.1inHg
